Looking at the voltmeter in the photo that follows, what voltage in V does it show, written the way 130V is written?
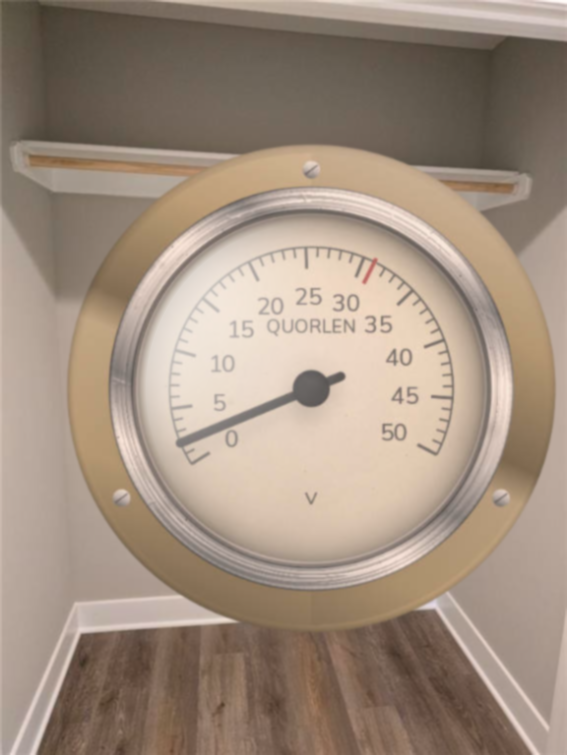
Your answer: 2V
